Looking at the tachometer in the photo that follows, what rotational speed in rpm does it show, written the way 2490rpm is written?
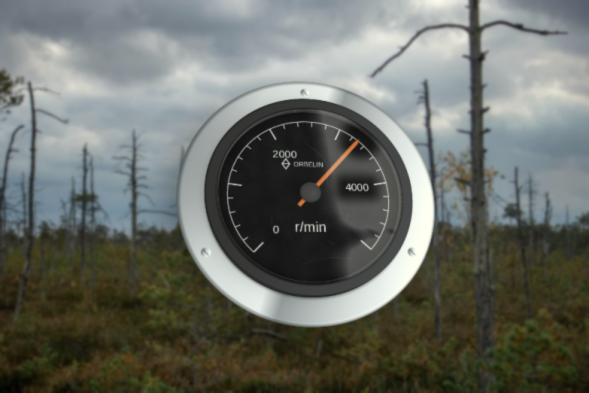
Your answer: 3300rpm
